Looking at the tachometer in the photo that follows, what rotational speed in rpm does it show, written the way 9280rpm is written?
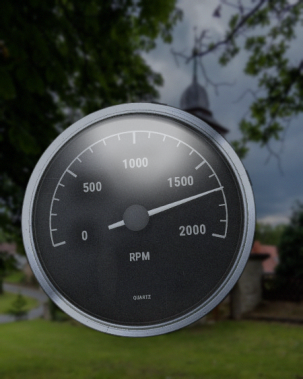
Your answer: 1700rpm
